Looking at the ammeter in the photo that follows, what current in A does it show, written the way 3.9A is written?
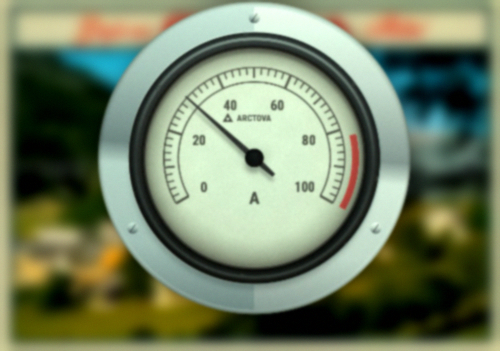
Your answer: 30A
